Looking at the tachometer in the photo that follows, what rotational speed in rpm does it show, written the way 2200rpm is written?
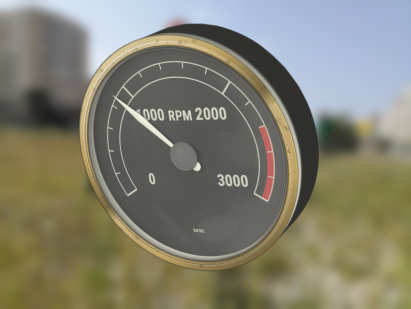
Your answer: 900rpm
